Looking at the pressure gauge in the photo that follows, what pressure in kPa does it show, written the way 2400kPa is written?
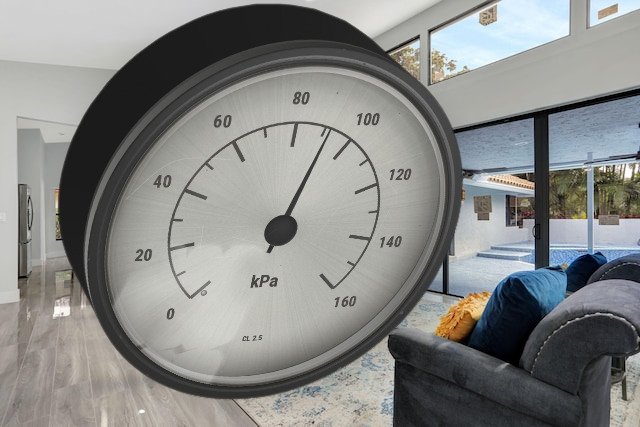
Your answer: 90kPa
